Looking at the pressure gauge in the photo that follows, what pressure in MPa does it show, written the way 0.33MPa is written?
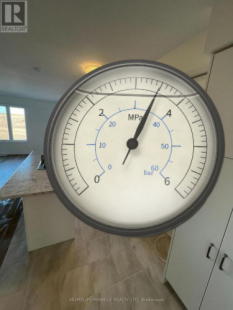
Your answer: 3.5MPa
